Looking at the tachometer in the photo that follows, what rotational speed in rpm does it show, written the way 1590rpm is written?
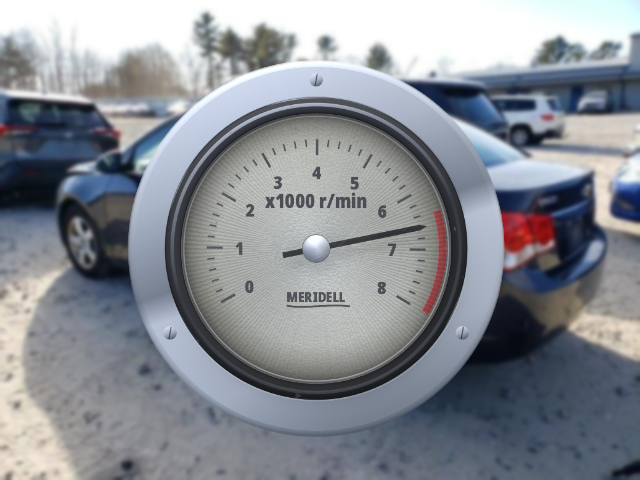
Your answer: 6600rpm
